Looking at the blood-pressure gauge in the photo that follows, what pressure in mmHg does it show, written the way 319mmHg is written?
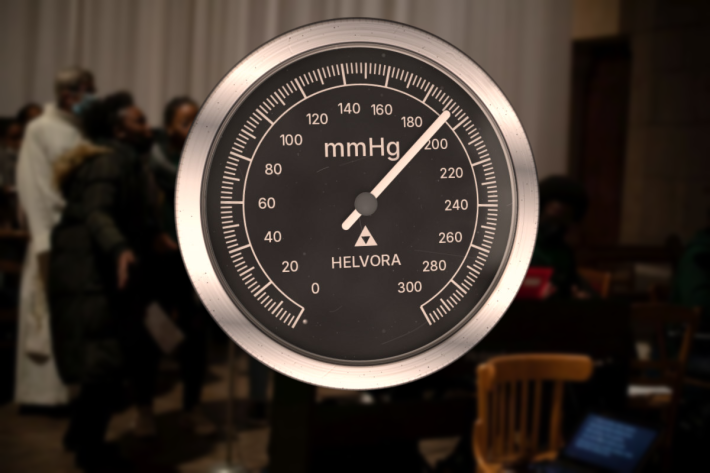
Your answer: 192mmHg
